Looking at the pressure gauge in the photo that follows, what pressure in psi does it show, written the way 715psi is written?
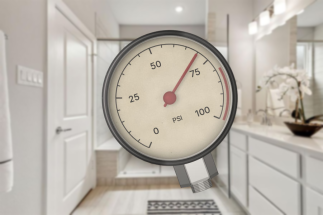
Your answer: 70psi
